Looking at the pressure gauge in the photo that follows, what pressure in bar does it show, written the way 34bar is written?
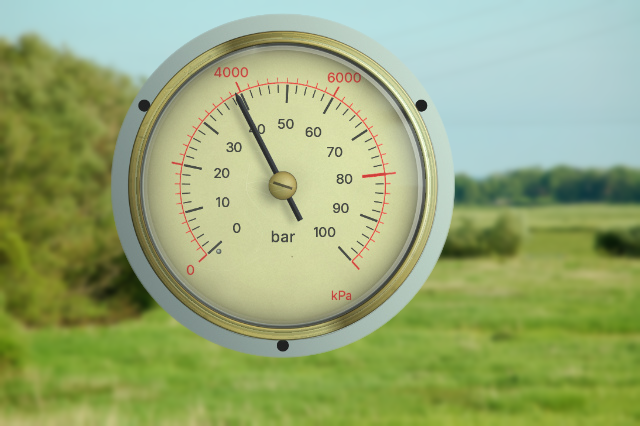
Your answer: 39bar
